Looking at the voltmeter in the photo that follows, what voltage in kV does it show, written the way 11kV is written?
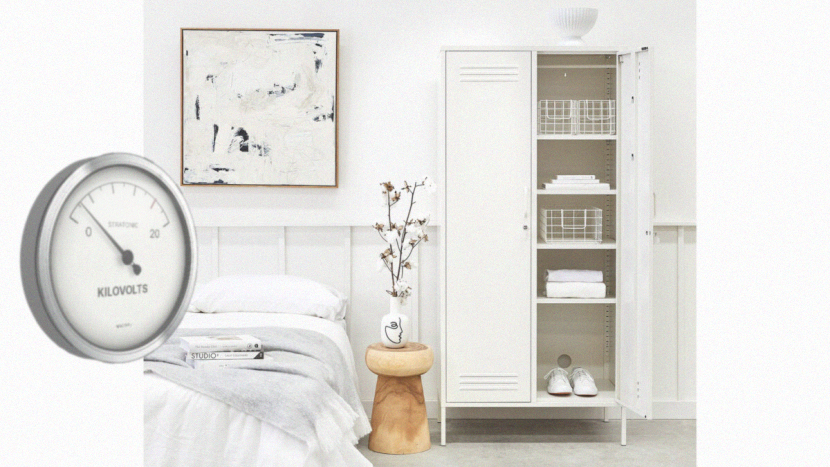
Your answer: 2kV
